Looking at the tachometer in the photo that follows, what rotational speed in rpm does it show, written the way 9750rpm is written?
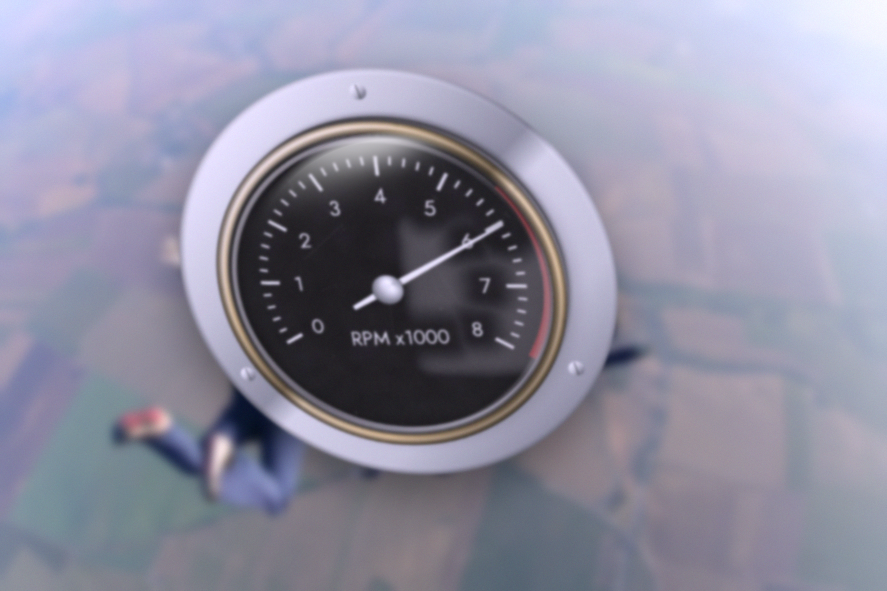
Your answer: 6000rpm
